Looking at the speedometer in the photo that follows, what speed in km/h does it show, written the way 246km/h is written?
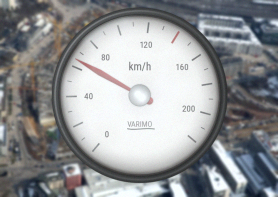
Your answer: 65km/h
